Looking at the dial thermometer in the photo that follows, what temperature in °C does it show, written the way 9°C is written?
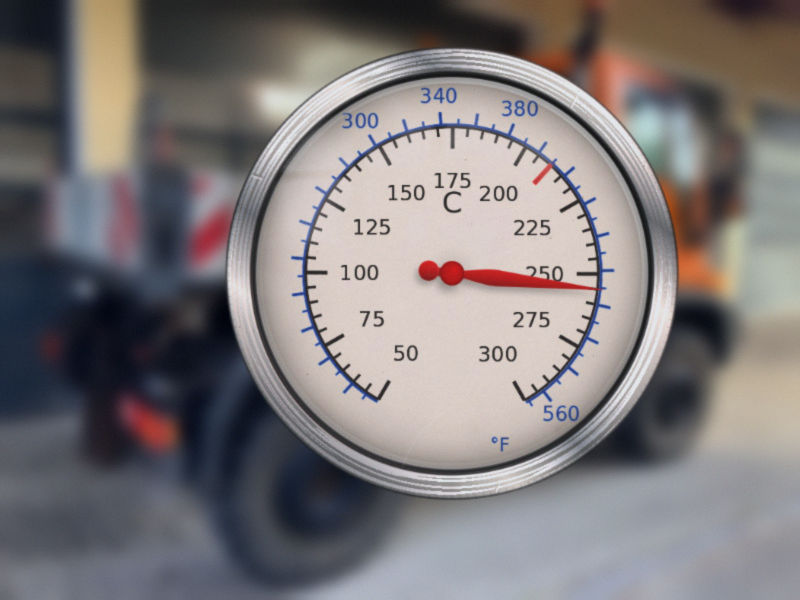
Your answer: 255°C
